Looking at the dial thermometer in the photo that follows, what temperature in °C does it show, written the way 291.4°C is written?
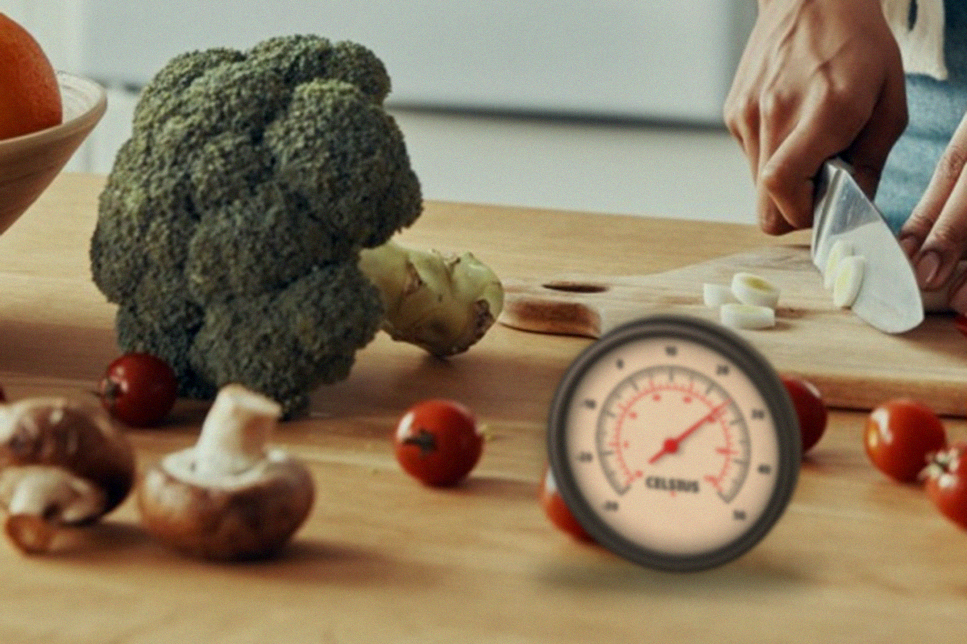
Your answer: 25°C
